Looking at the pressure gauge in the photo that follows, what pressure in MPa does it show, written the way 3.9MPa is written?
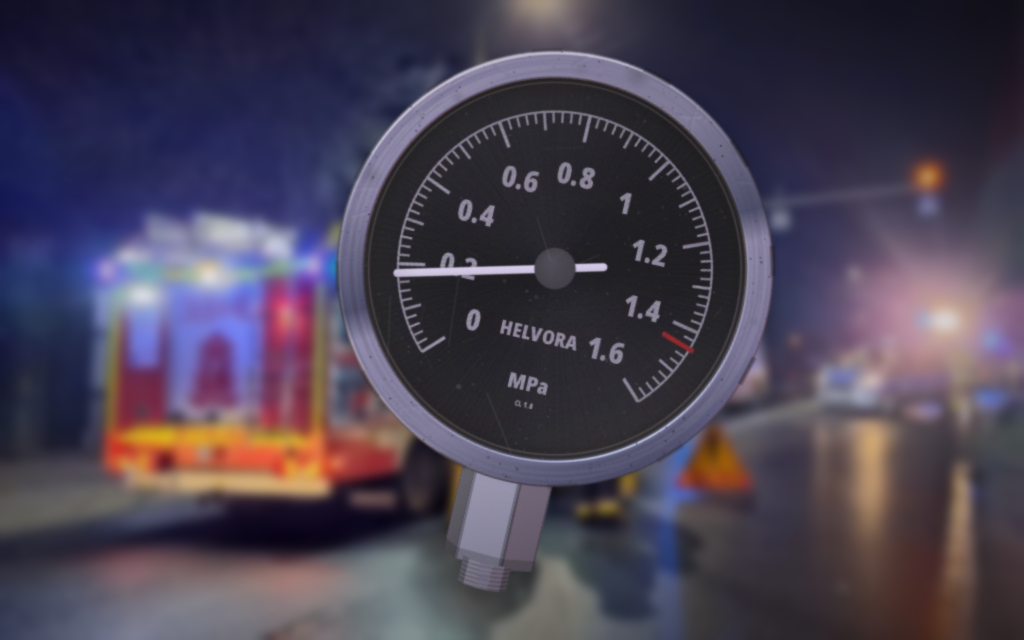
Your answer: 0.18MPa
